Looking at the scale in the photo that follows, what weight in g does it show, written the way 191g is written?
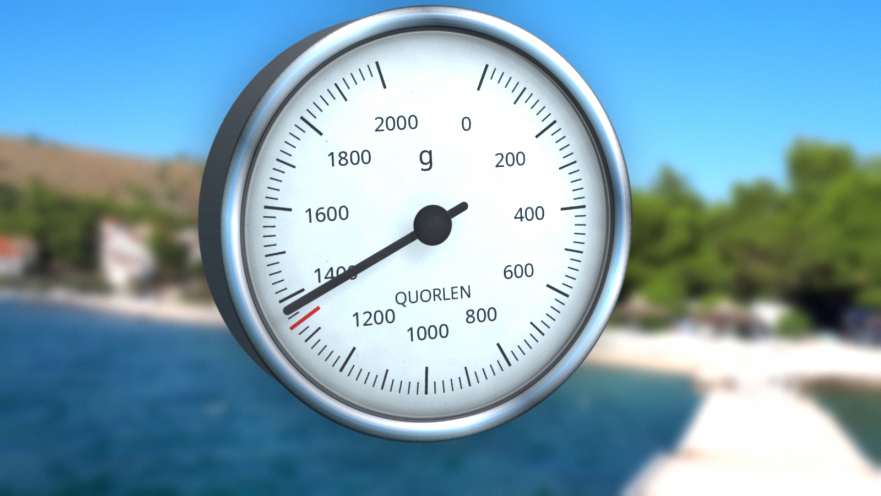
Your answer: 1380g
